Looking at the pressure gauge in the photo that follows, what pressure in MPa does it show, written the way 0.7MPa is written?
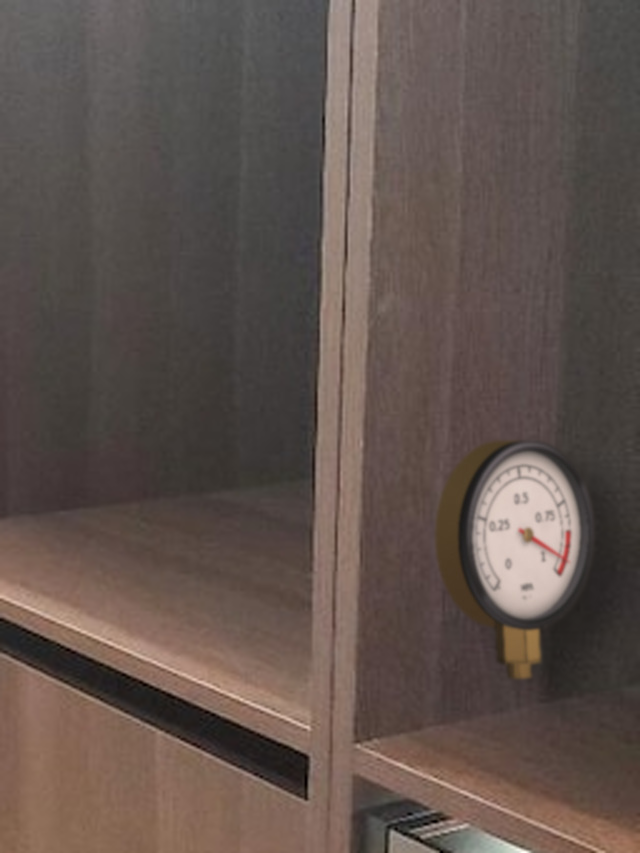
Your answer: 0.95MPa
